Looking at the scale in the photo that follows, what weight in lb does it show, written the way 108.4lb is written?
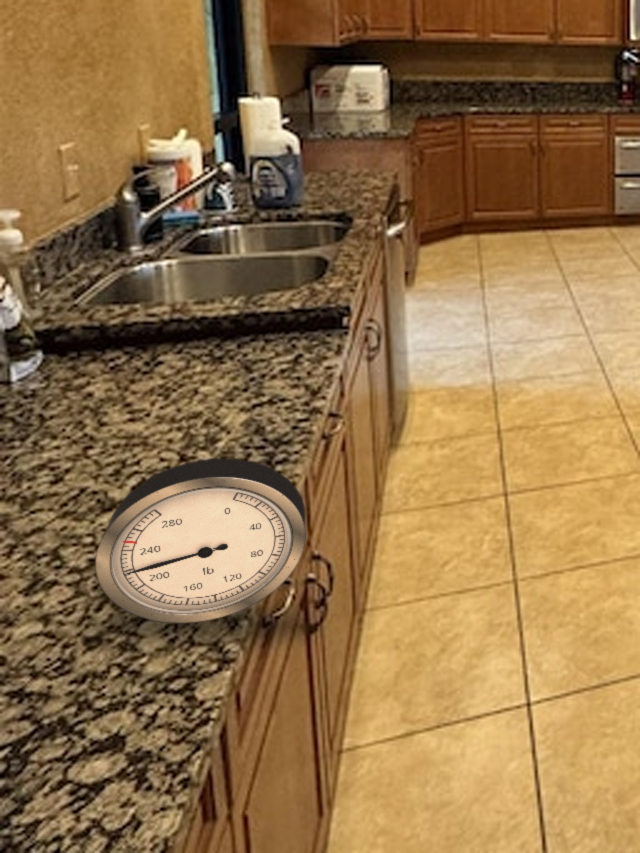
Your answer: 220lb
